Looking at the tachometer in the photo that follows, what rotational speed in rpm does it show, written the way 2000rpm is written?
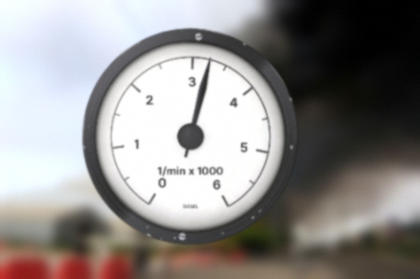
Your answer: 3250rpm
